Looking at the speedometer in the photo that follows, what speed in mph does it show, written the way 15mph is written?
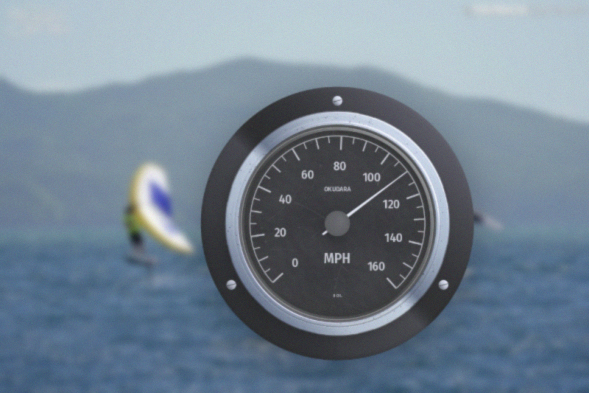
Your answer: 110mph
